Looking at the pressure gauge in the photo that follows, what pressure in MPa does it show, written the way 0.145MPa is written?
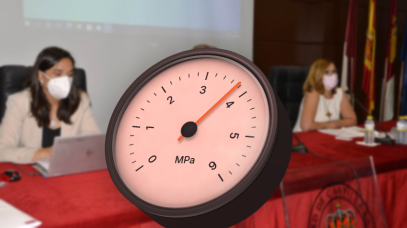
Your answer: 3.8MPa
